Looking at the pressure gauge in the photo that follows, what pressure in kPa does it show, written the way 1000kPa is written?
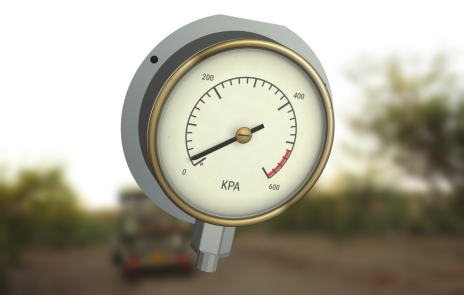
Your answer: 20kPa
